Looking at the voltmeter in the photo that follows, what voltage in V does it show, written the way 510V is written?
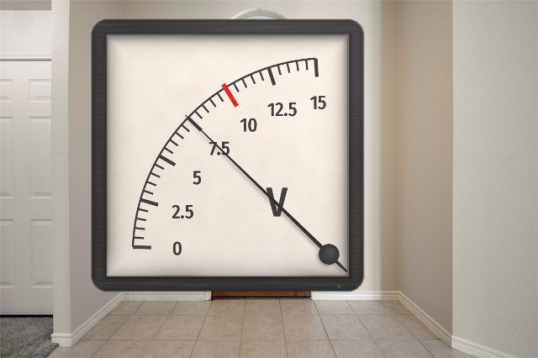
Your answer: 7.5V
